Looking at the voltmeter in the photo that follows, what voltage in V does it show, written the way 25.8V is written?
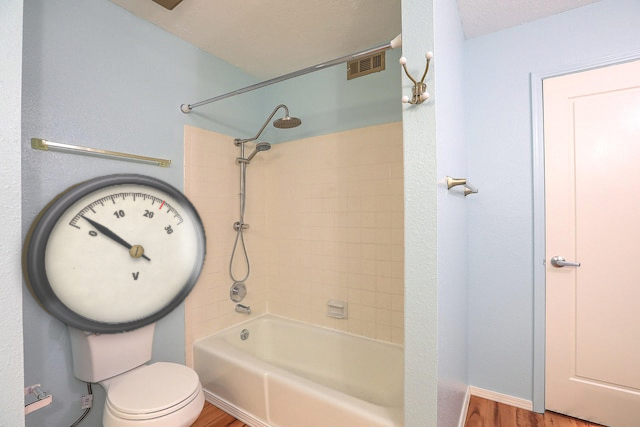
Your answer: 2.5V
